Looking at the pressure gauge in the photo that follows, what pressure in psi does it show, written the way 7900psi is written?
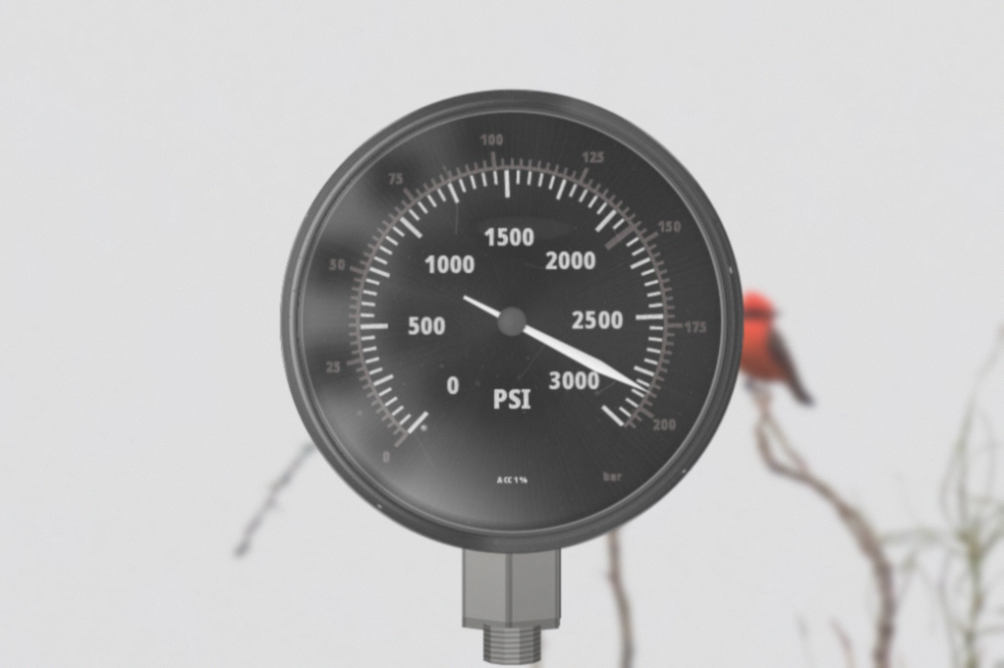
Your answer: 2825psi
